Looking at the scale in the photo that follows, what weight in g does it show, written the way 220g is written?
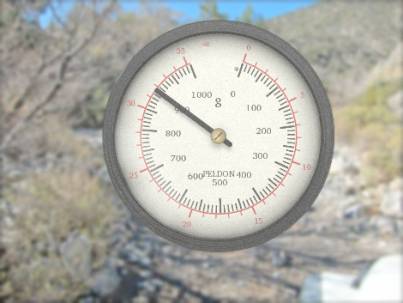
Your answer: 900g
